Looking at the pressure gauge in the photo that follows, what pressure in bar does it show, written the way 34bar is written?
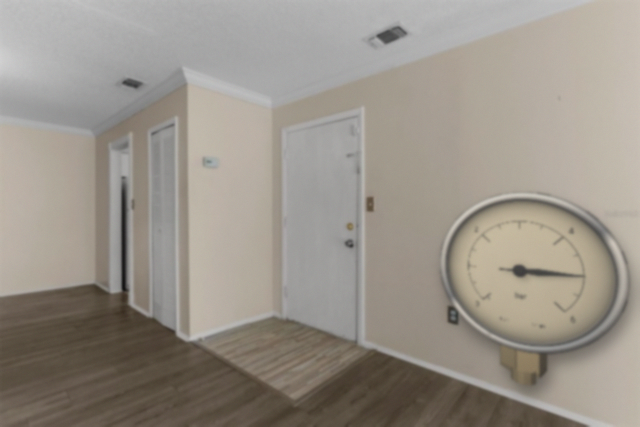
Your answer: 5bar
